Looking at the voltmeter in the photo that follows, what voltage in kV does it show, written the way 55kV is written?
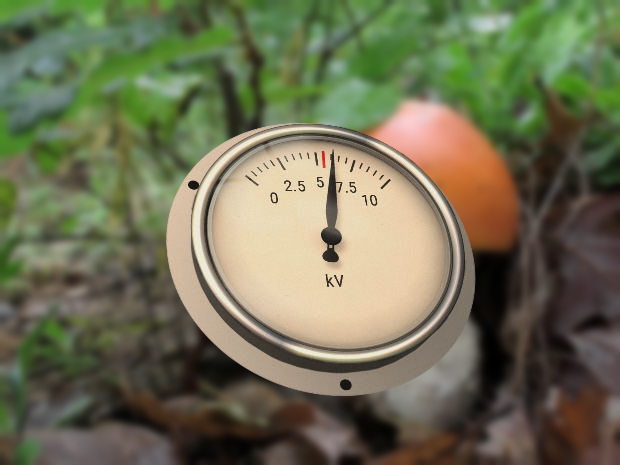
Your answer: 6kV
